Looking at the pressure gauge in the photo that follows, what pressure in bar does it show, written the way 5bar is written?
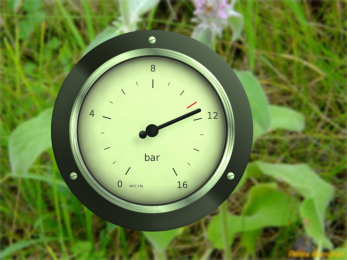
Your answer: 11.5bar
